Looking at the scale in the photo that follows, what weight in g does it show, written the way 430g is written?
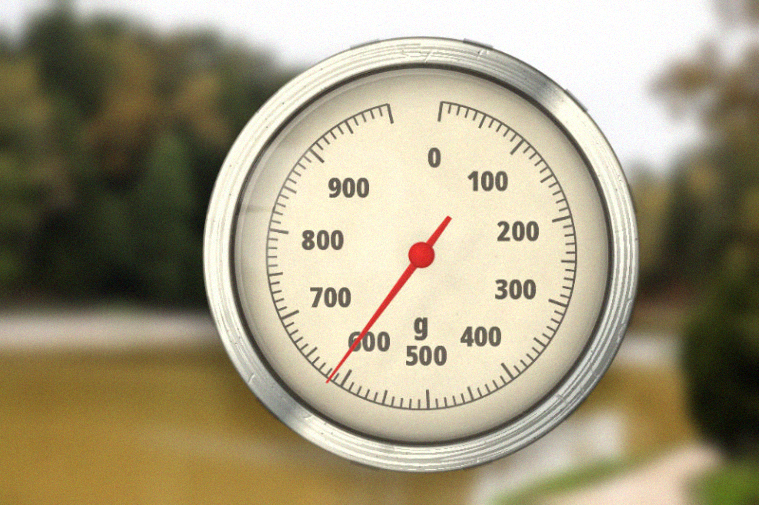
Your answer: 615g
